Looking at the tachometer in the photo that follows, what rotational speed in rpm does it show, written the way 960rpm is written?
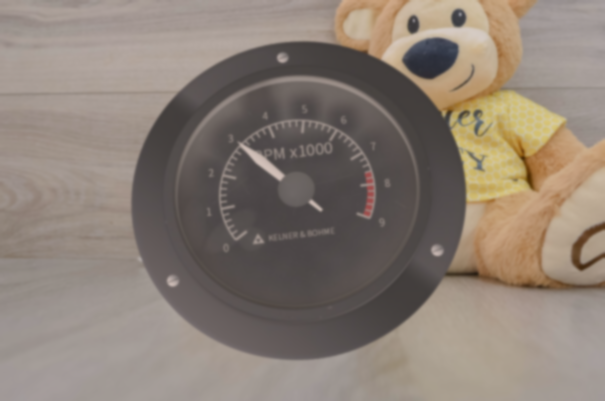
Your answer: 3000rpm
